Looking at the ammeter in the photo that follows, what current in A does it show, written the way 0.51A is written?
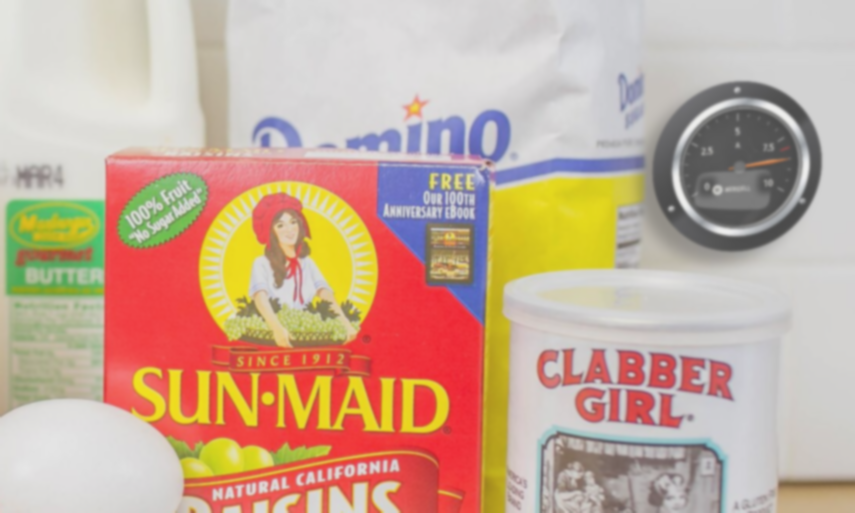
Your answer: 8.5A
